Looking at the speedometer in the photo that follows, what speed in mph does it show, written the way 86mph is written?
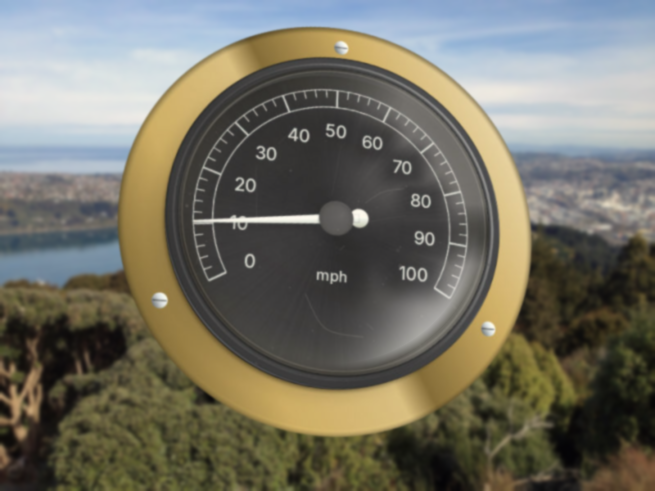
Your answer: 10mph
